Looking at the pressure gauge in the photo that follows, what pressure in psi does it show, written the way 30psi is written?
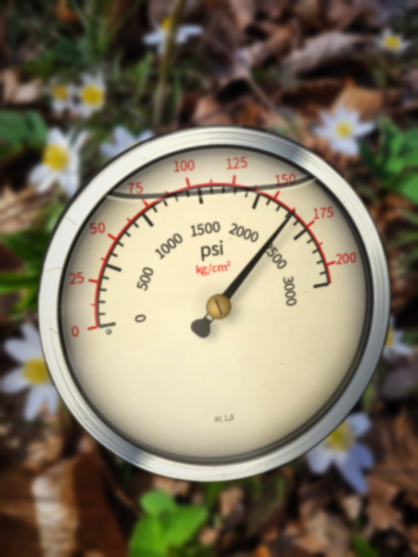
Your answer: 2300psi
